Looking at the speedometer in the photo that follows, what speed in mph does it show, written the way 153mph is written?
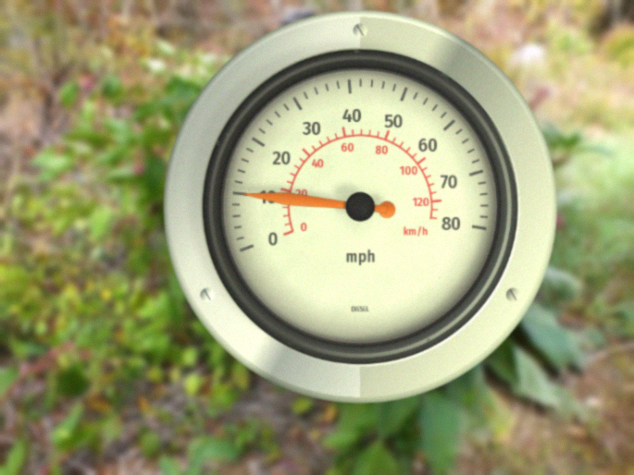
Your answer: 10mph
